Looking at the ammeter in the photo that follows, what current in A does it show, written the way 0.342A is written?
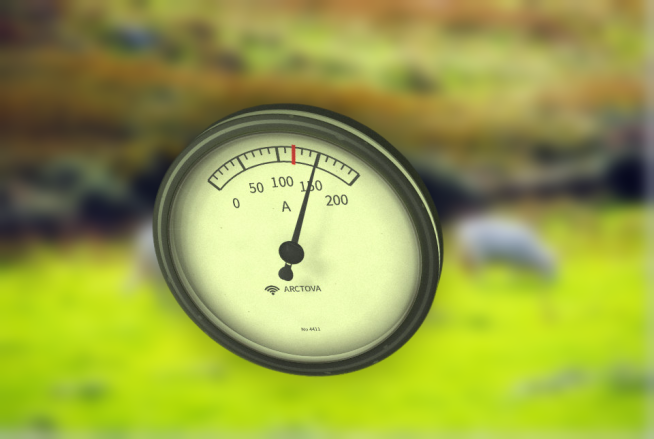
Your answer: 150A
